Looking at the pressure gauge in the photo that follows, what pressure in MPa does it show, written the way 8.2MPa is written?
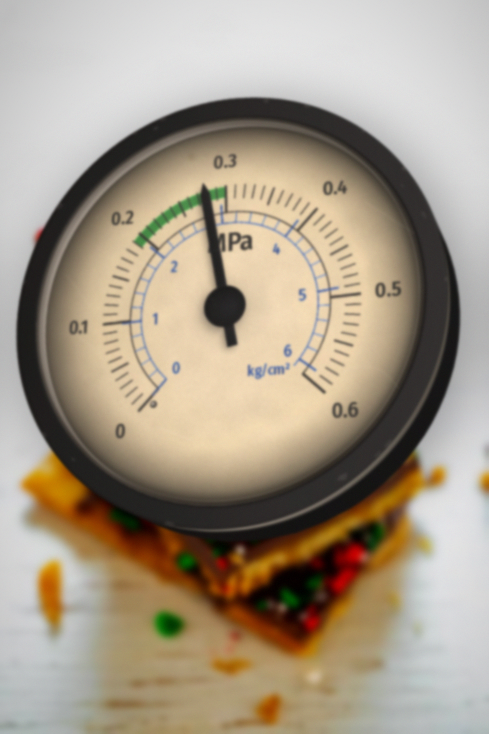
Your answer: 0.28MPa
